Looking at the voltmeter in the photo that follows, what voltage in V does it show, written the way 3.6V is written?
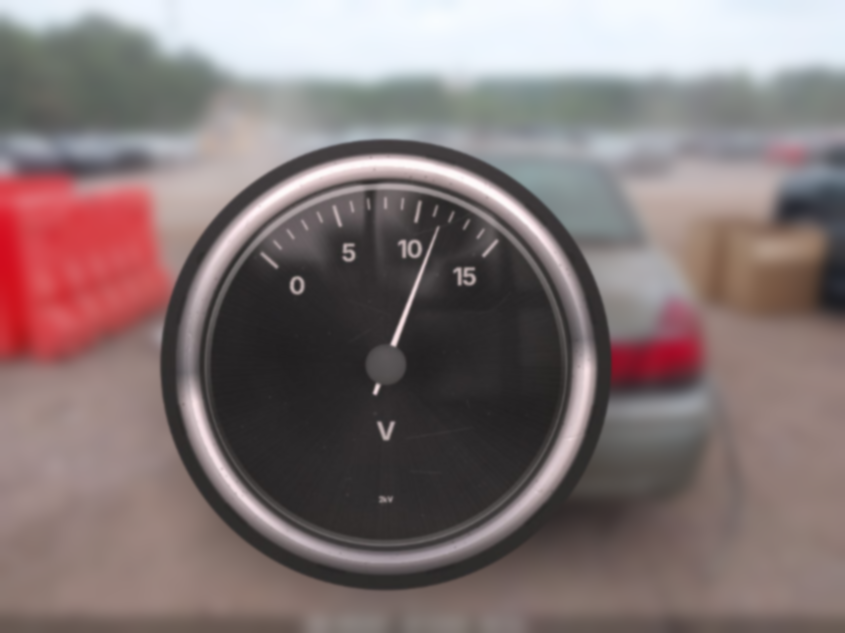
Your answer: 11.5V
